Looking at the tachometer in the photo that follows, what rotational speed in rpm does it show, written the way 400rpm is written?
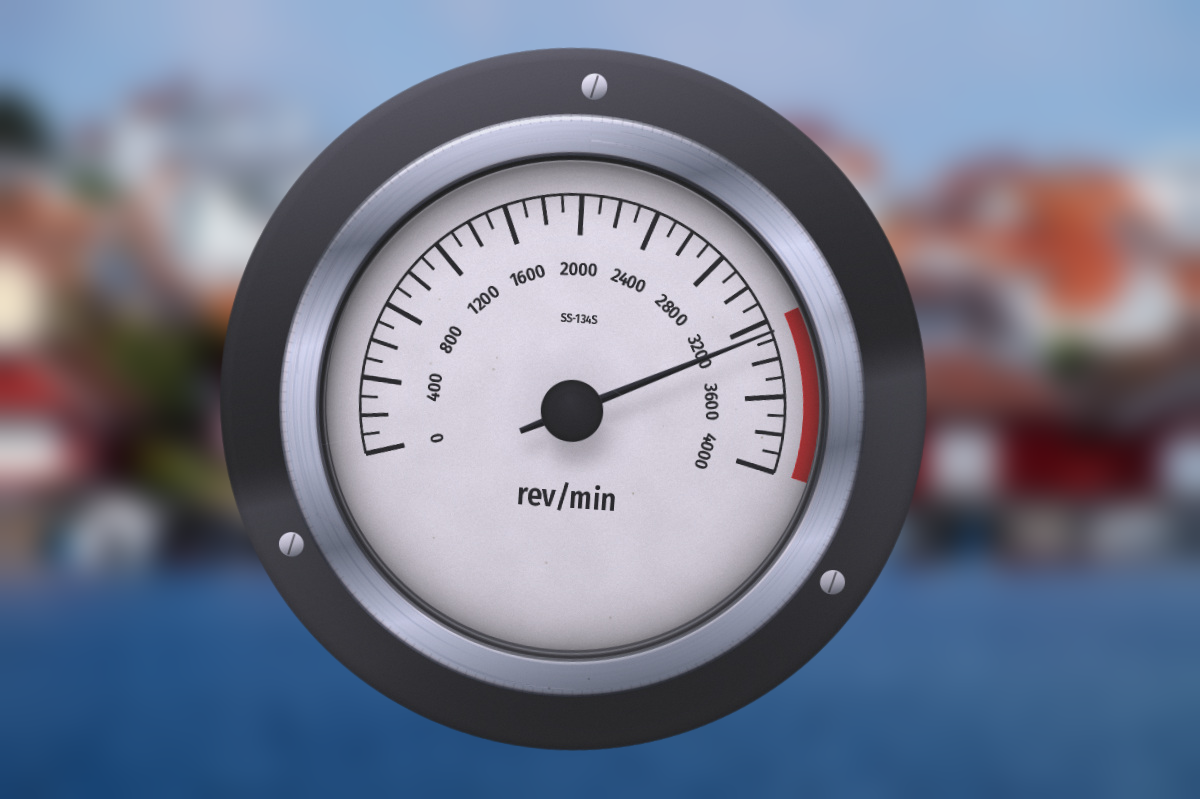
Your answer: 3250rpm
